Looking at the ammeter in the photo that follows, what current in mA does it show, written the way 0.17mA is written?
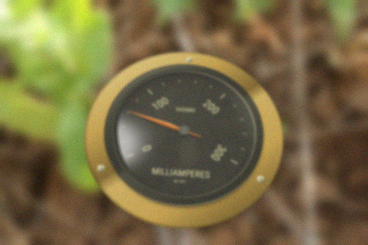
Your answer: 60mA
